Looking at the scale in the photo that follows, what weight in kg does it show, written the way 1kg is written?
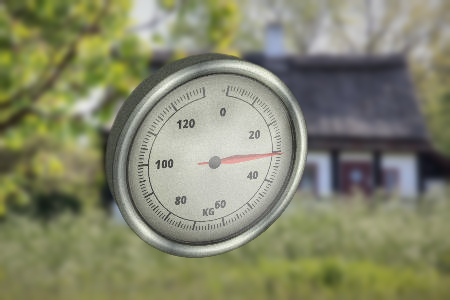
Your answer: 30kg
